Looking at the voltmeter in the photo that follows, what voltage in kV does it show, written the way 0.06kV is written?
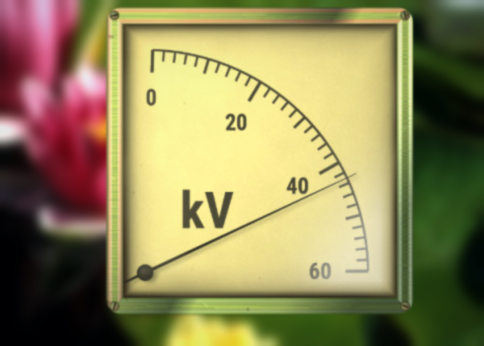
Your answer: 43kV
